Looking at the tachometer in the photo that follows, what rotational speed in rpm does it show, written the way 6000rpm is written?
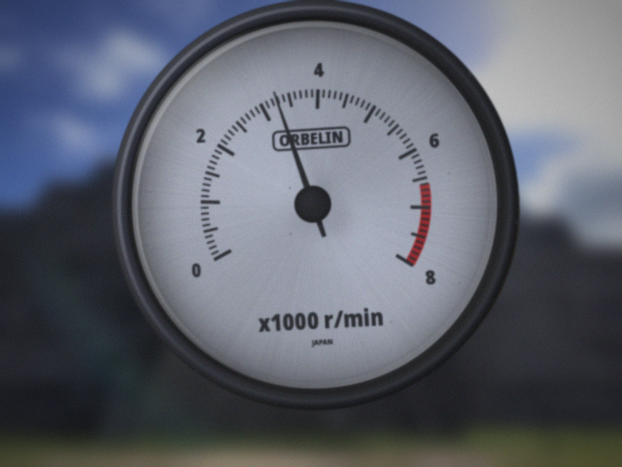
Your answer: 3300rpm
